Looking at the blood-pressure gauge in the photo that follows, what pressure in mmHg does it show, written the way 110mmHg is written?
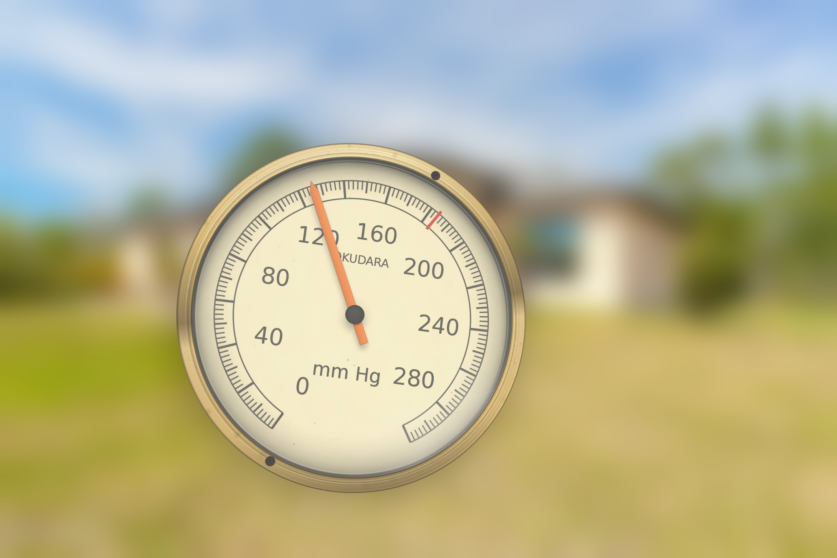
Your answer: 126mmHg
